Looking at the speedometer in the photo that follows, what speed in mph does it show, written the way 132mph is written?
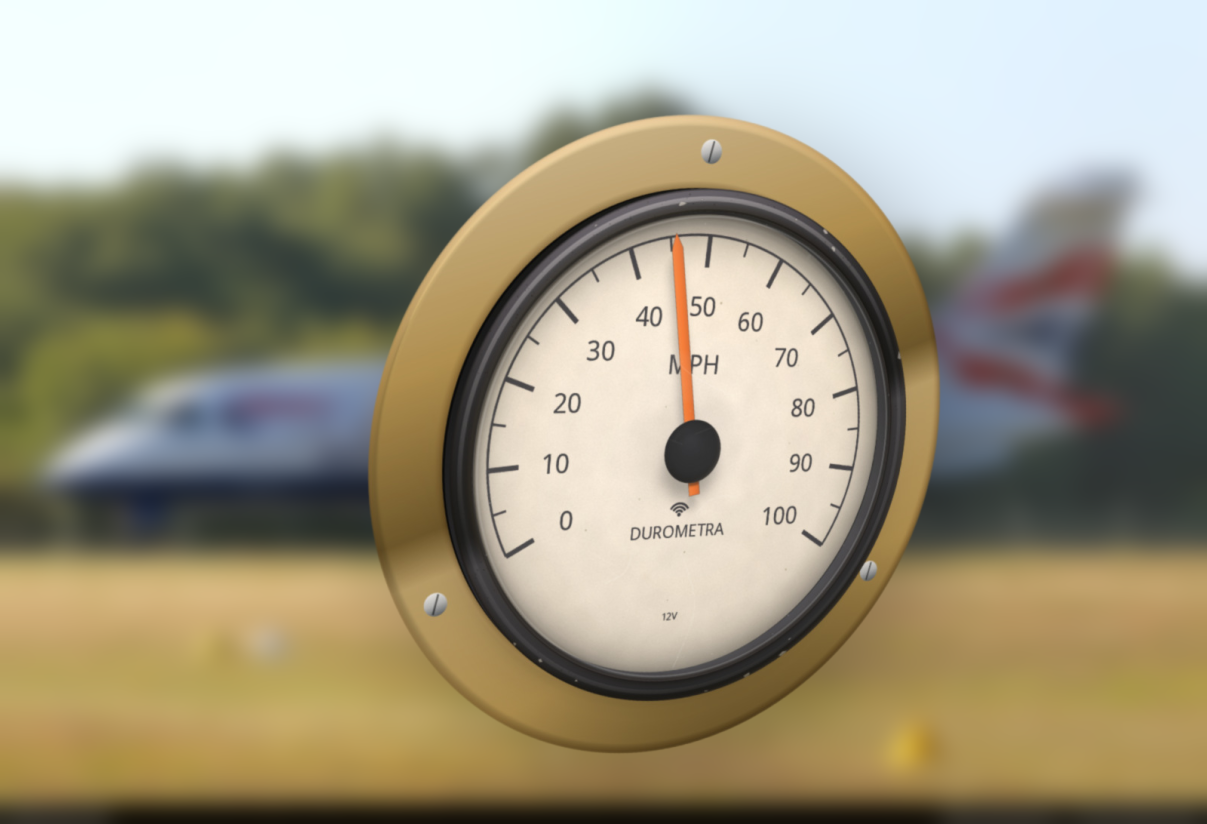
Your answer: 45mph
